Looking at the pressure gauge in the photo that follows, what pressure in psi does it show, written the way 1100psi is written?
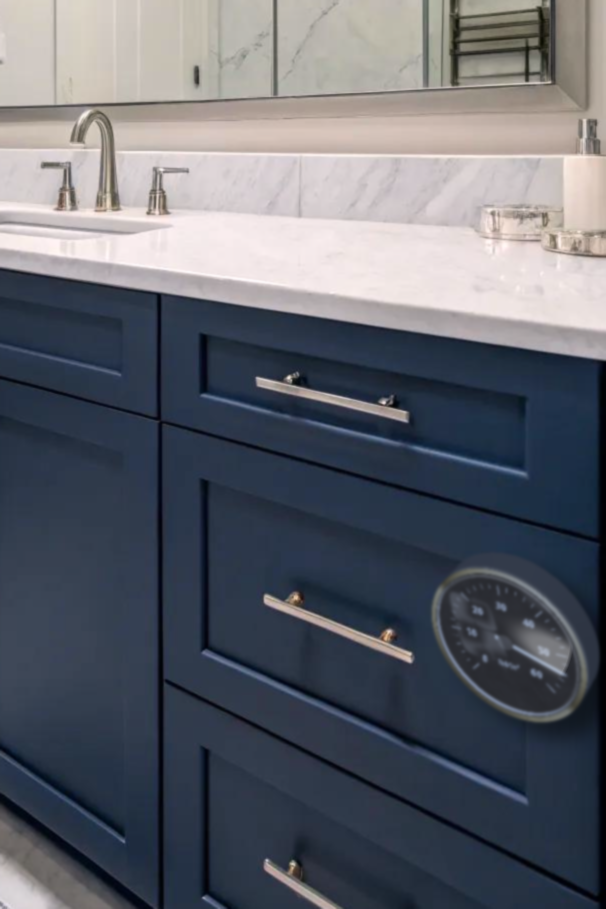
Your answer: 54psi
